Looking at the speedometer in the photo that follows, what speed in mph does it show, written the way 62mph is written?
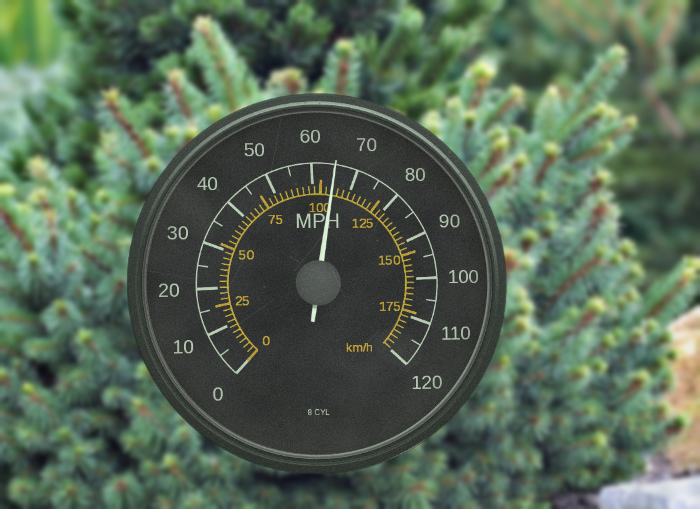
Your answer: 65mph
